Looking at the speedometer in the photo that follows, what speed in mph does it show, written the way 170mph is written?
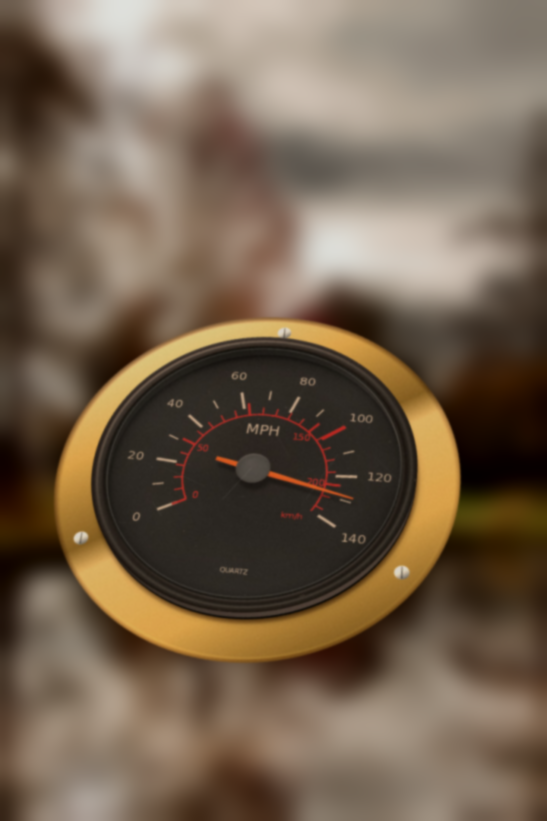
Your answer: 130mph
